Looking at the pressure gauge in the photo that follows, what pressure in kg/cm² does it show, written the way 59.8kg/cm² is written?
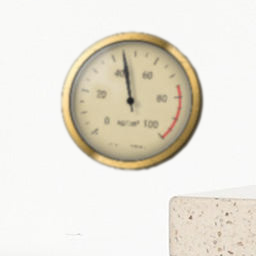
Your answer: 45kg/cm²
